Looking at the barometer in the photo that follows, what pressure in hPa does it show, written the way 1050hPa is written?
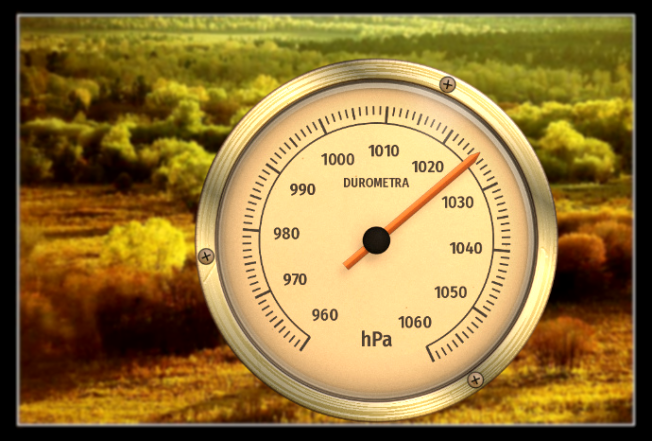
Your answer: 1025hPa
